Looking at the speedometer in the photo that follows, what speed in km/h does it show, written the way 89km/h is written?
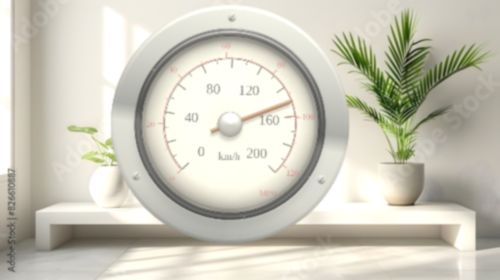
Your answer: 150km/h
